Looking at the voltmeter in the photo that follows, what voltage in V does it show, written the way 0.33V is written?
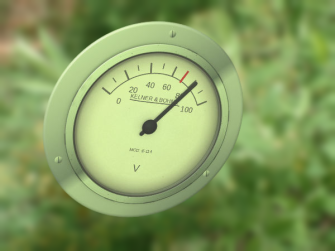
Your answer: 80V
